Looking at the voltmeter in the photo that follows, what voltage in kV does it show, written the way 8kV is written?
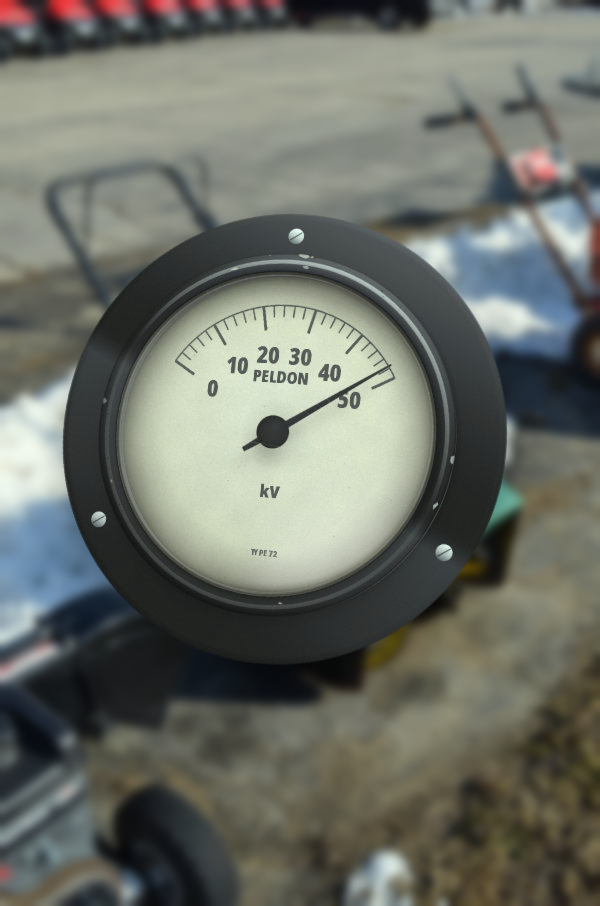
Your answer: 48kV
